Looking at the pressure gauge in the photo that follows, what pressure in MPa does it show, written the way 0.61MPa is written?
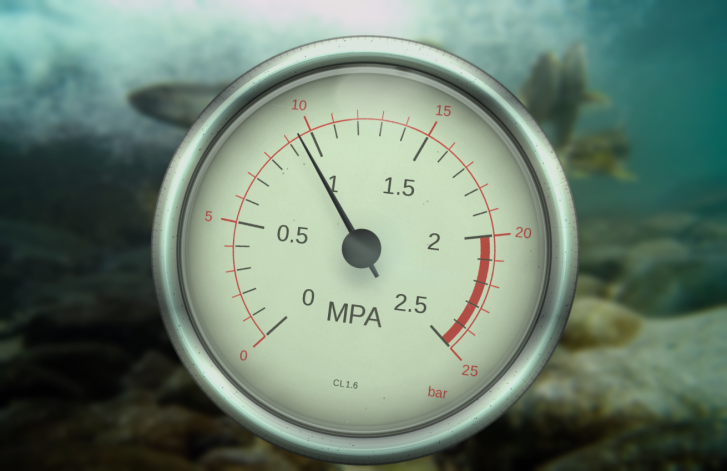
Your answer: 0.95MPa
